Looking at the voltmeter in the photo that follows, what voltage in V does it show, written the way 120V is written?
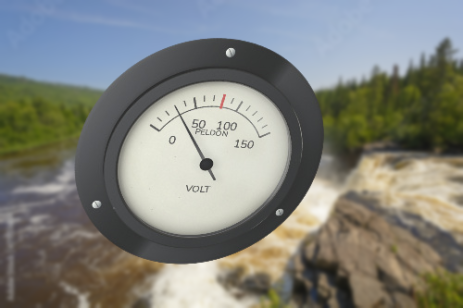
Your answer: 30V
